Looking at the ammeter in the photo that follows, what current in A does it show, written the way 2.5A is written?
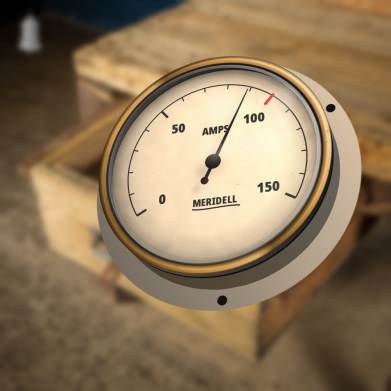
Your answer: 90A
